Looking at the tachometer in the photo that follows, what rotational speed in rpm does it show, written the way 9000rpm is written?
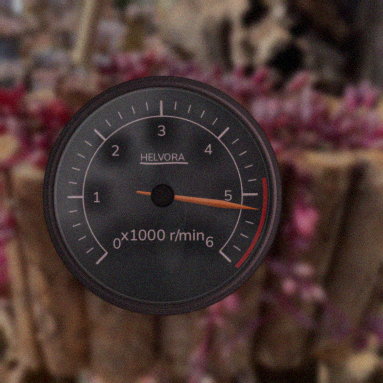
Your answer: 5200rpm
